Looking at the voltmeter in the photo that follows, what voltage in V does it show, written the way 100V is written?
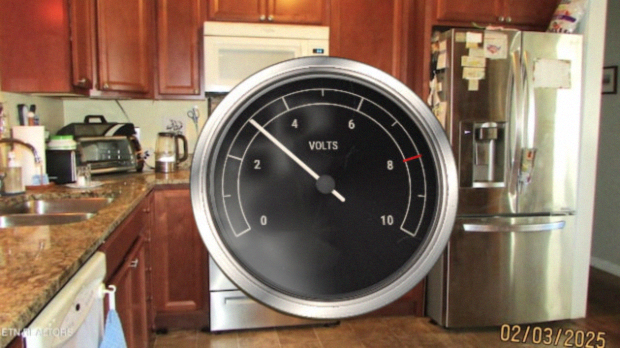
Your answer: 3V
